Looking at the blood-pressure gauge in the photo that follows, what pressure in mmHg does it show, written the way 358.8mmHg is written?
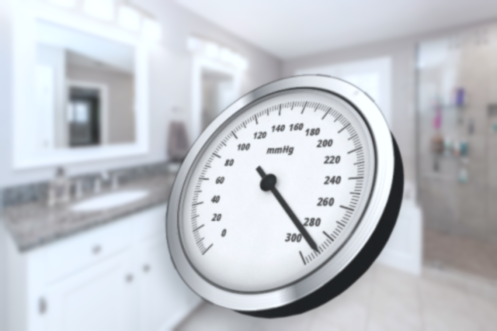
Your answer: 290mmHg
